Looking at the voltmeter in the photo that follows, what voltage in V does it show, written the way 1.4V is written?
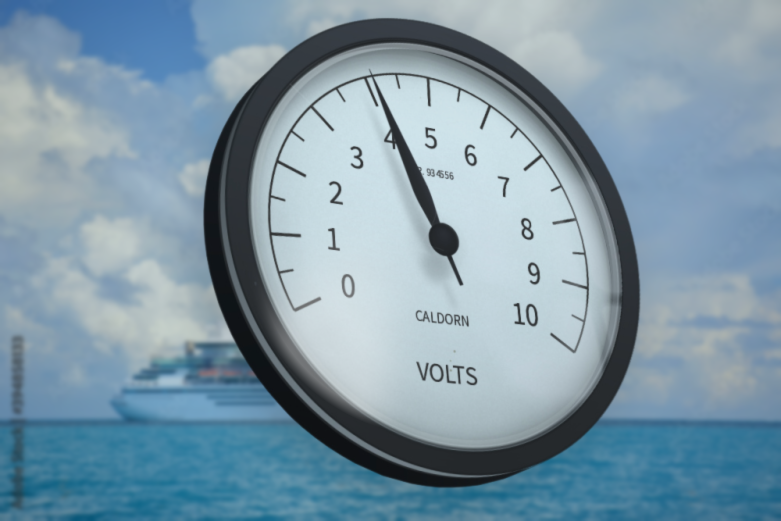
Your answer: 4V
